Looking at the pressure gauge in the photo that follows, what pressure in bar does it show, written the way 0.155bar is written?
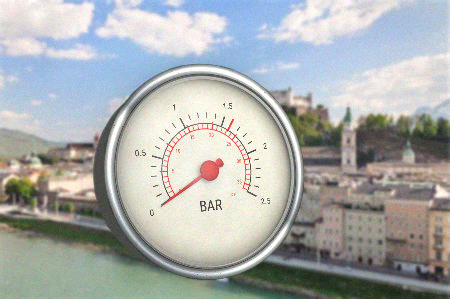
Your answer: 0bar
